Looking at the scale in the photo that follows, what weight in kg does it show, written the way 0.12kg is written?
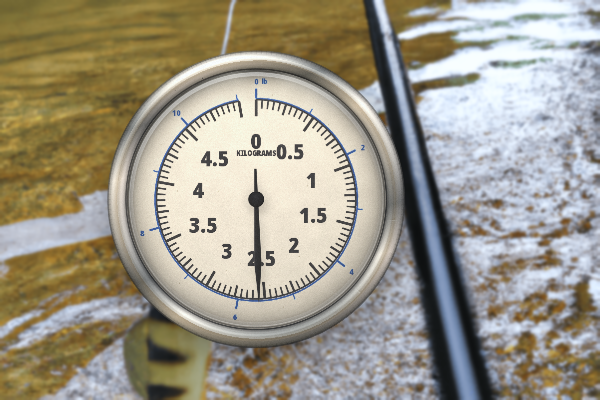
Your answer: 2.55kg
